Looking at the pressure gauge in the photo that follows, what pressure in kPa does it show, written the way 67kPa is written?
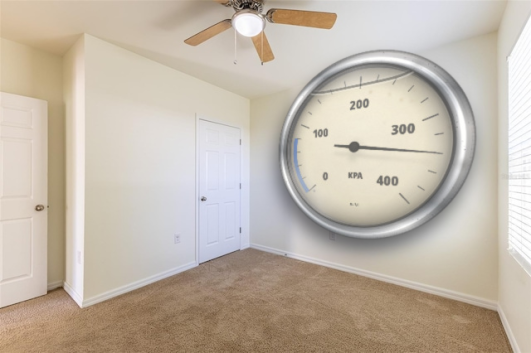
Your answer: 340kPa
